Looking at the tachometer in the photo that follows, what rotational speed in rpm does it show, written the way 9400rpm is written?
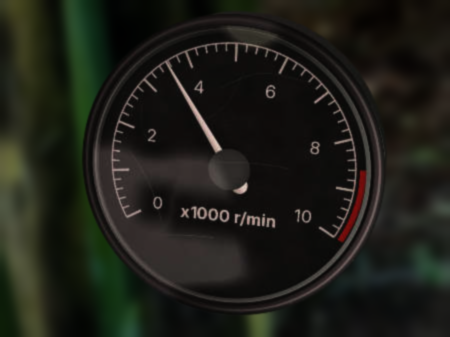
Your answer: 3600rpm
